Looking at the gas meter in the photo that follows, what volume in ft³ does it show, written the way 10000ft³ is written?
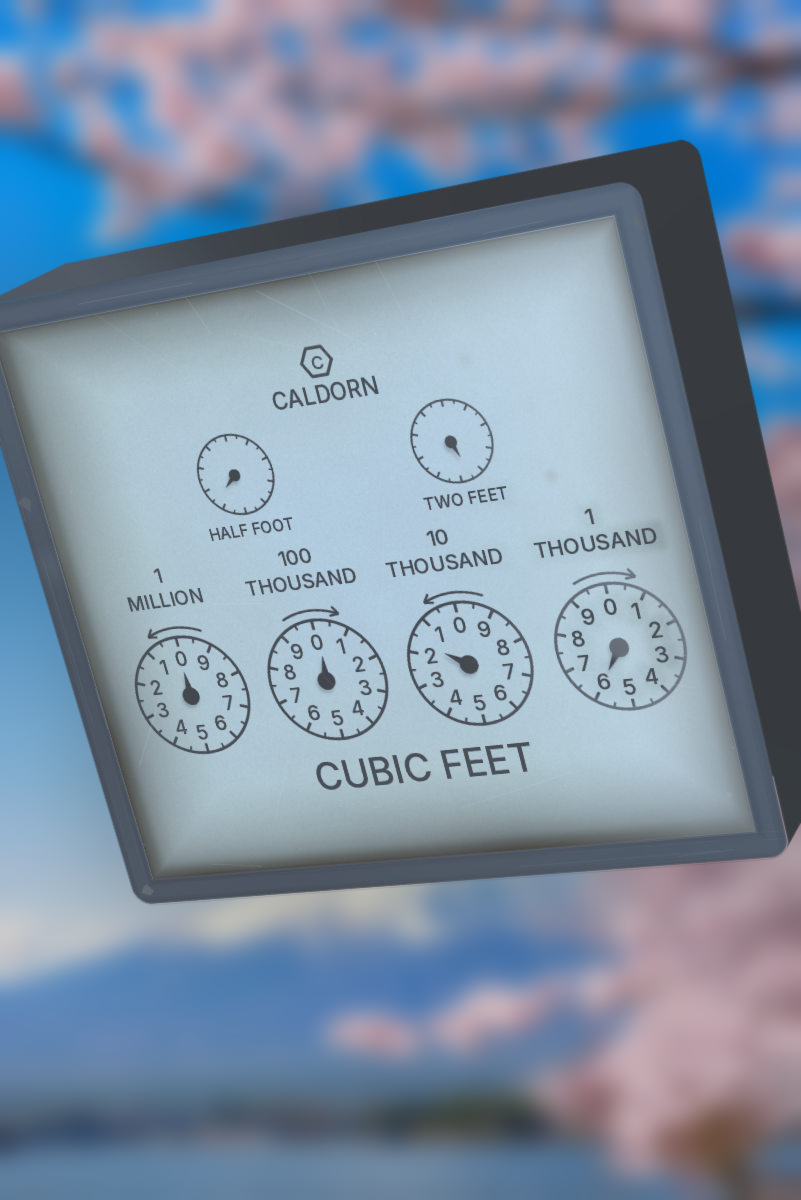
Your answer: 1600ft³
